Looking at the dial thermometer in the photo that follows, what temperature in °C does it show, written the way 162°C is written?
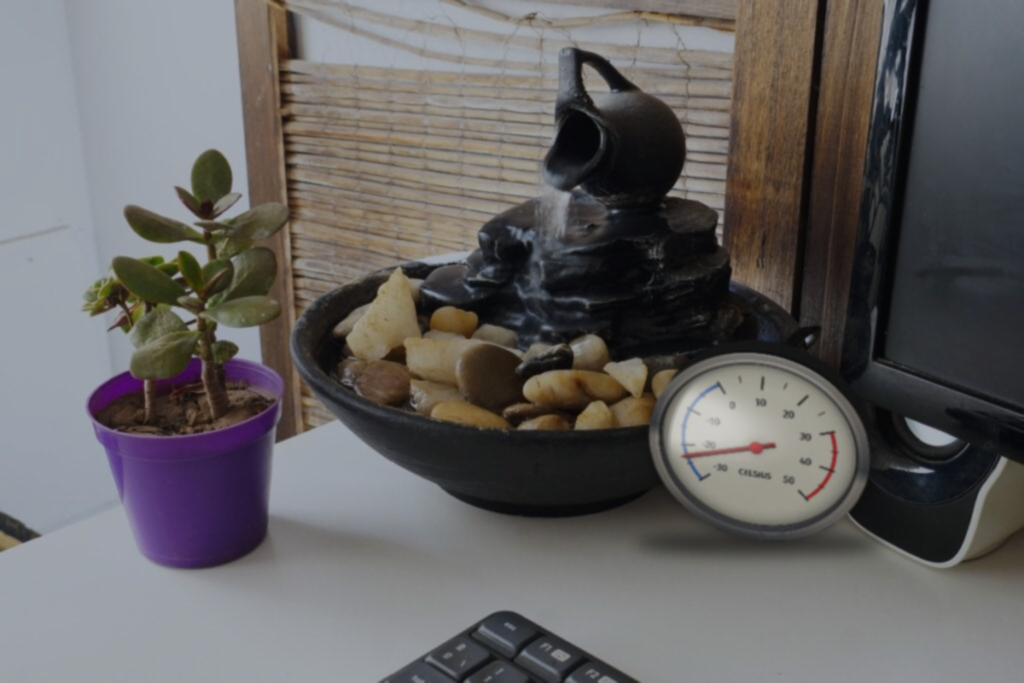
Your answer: -22.5°C
